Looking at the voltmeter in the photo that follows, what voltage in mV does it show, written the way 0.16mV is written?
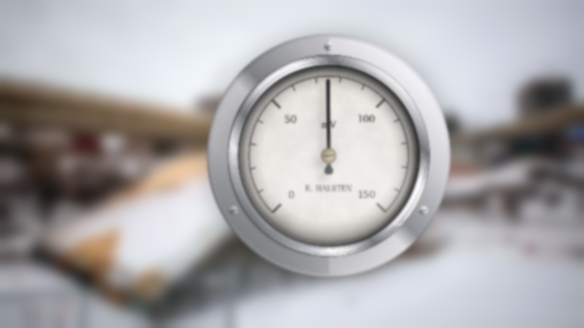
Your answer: 75mV
